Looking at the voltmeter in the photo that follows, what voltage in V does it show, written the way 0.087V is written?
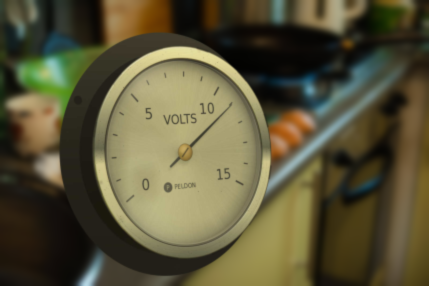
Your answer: 11V
